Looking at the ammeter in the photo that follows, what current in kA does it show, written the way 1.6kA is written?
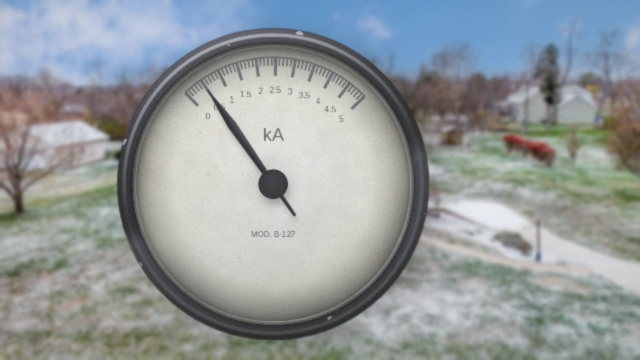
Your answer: 0.5kA
